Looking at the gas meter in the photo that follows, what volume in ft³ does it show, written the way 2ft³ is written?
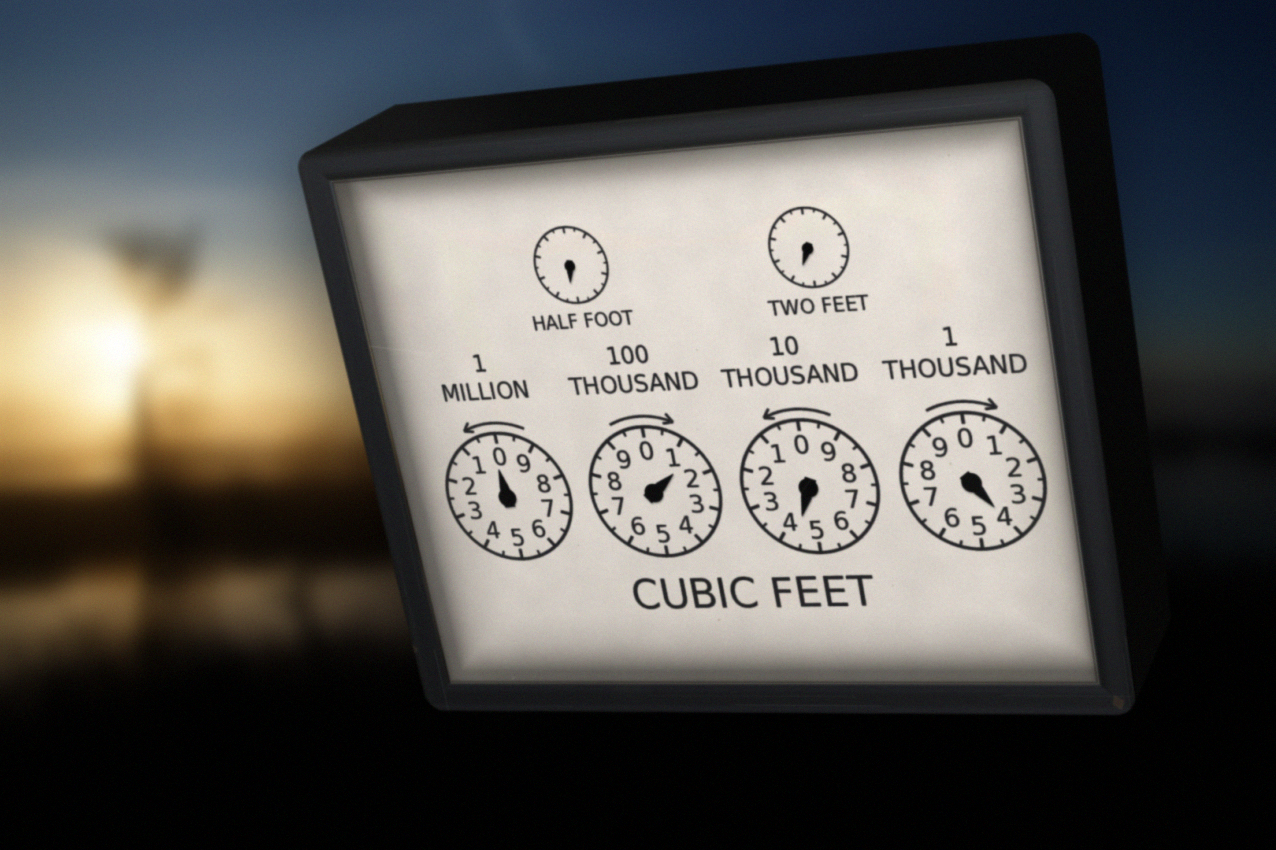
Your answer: 14400ft³
